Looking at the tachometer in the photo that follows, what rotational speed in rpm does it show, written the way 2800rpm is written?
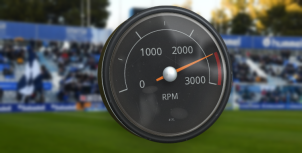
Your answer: 2500rpm
